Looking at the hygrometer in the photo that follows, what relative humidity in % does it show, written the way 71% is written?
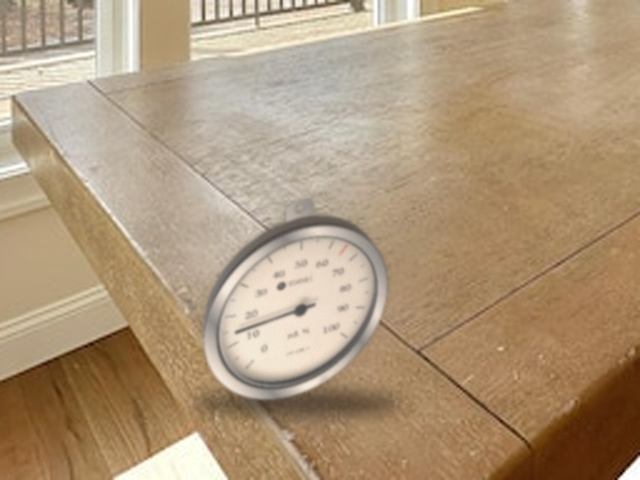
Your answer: 15%
